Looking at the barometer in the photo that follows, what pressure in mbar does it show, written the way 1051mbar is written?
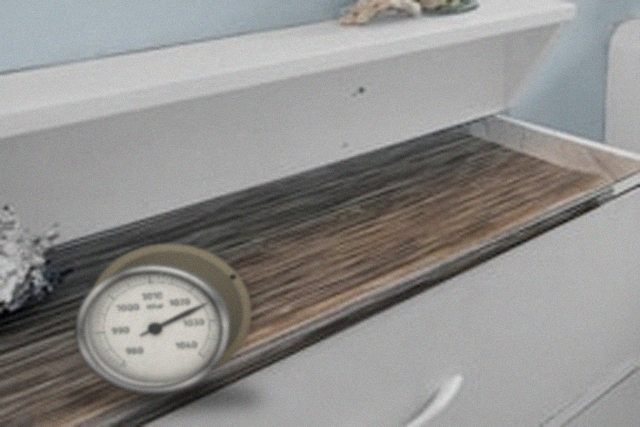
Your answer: 1025mbar
